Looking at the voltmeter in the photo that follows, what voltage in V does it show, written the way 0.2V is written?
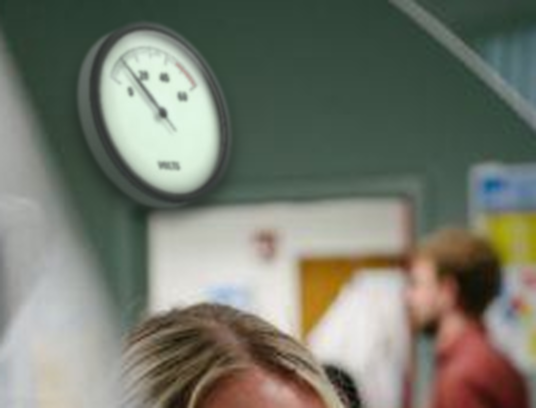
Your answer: 10V
